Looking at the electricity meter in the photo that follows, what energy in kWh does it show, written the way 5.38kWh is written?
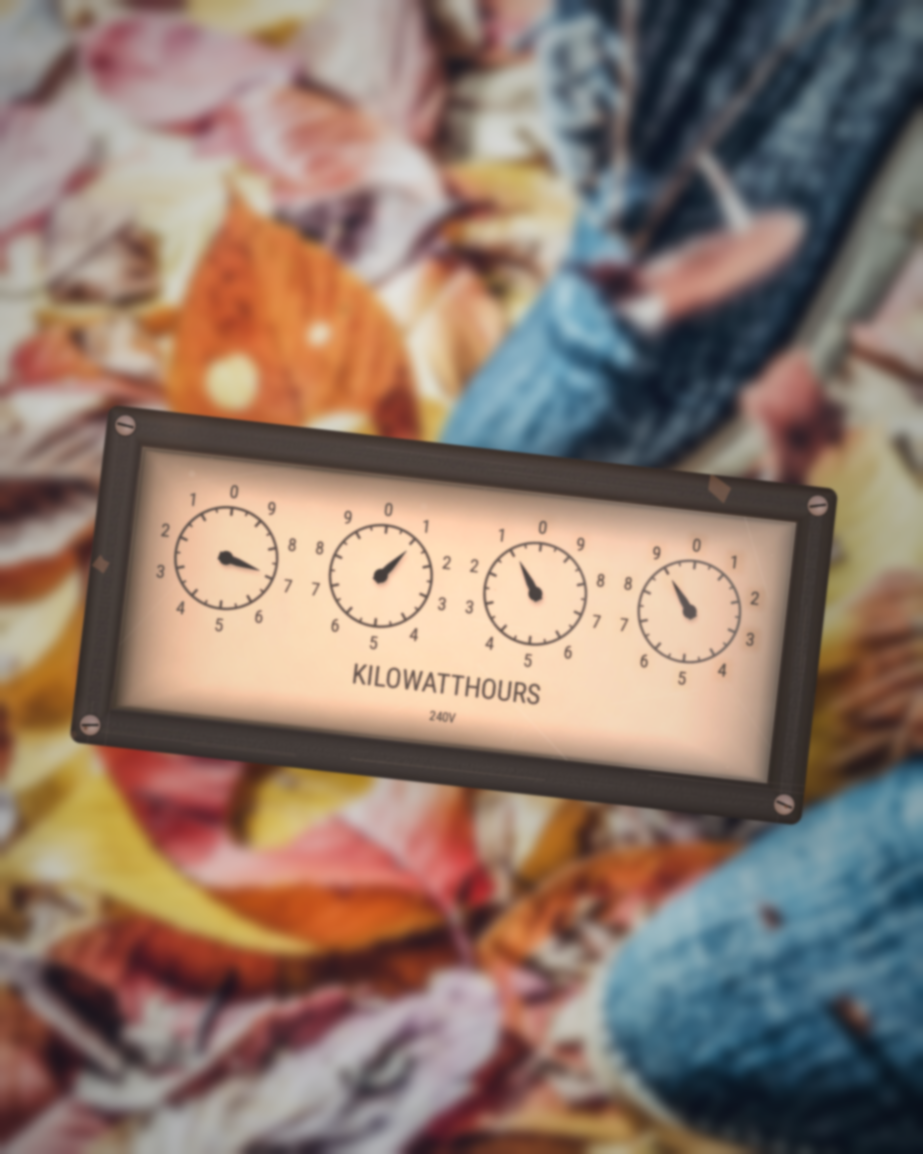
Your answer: 7109kWh
